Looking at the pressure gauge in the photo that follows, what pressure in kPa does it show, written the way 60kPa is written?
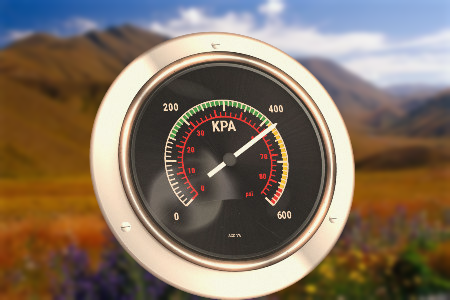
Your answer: 420kPa
